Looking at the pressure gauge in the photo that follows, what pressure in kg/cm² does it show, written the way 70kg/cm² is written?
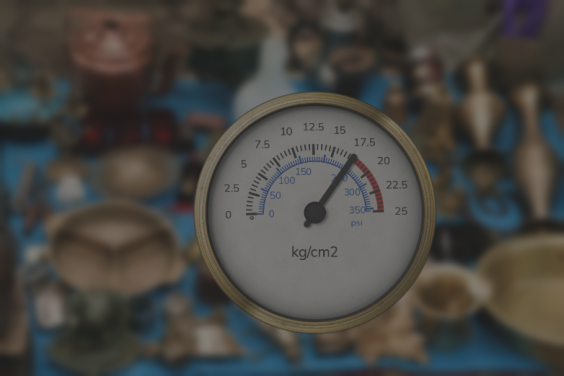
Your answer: 17.5kg/cm²
